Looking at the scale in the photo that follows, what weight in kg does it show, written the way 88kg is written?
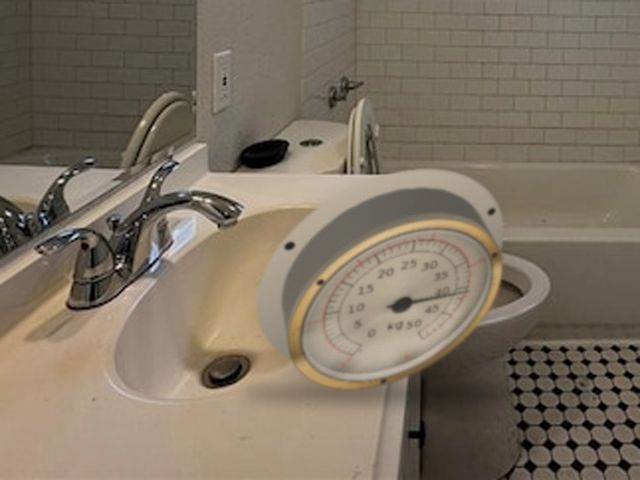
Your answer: 40kg
